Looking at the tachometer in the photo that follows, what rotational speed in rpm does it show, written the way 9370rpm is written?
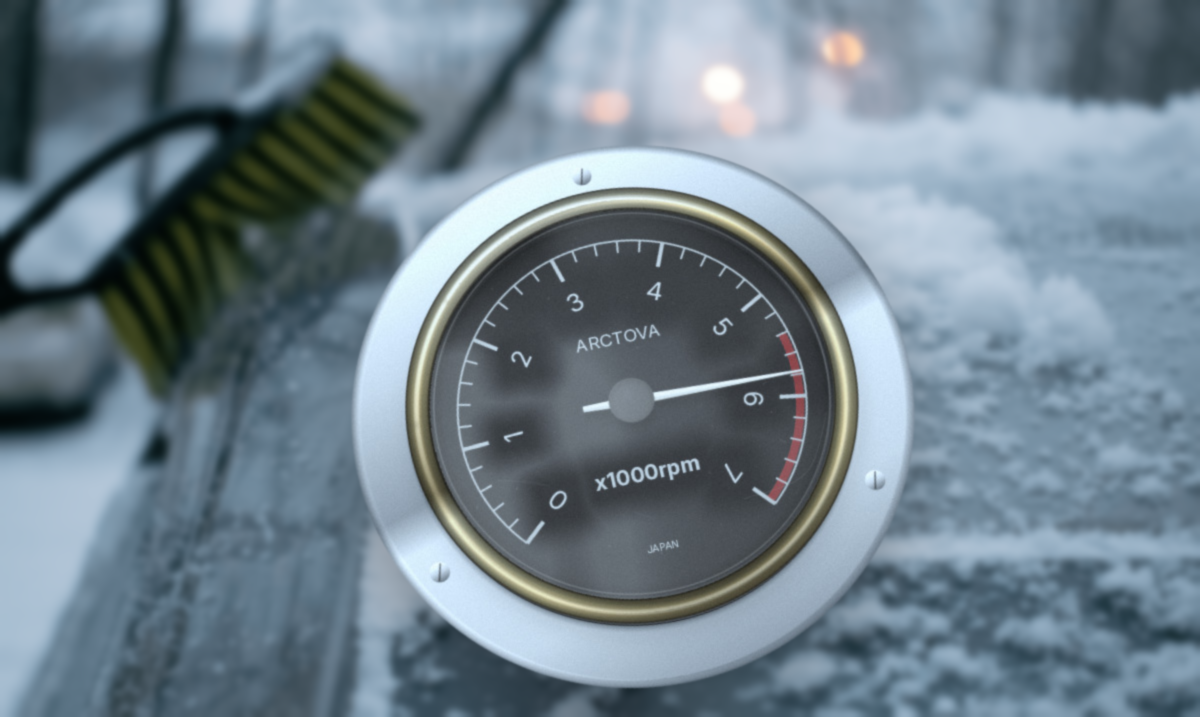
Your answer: 5800rpm
